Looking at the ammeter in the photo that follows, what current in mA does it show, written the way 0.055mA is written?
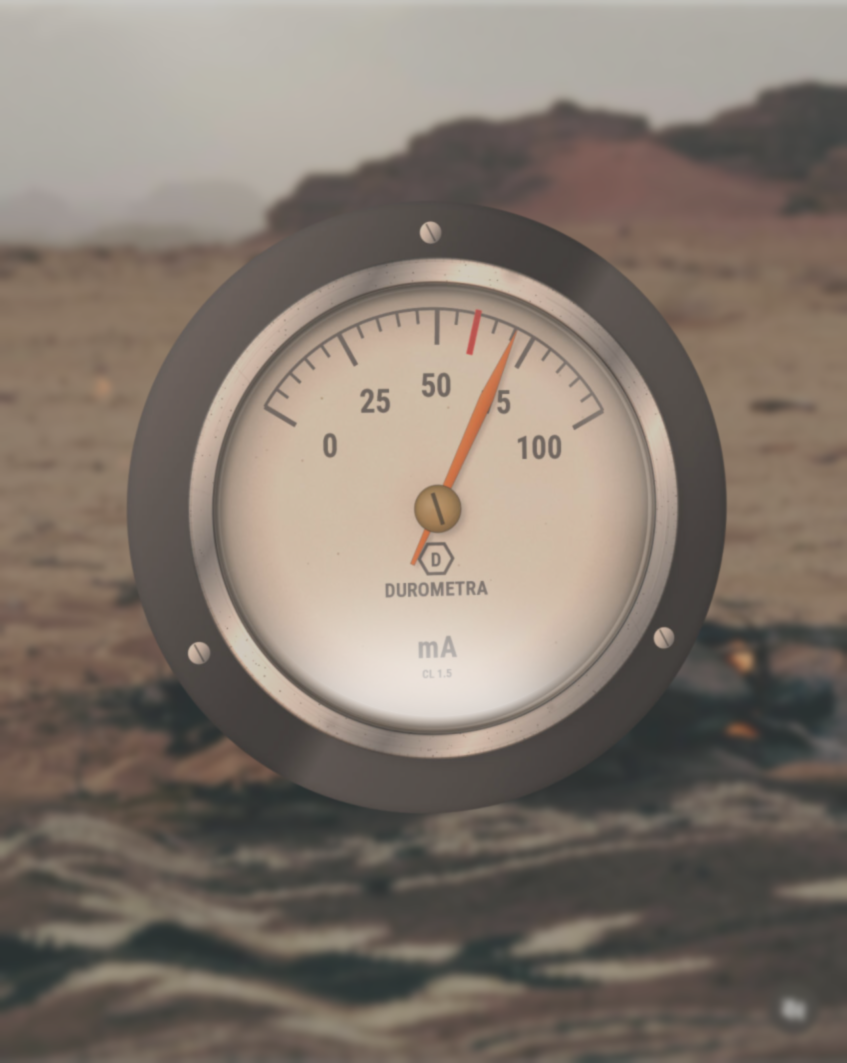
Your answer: 70mA
